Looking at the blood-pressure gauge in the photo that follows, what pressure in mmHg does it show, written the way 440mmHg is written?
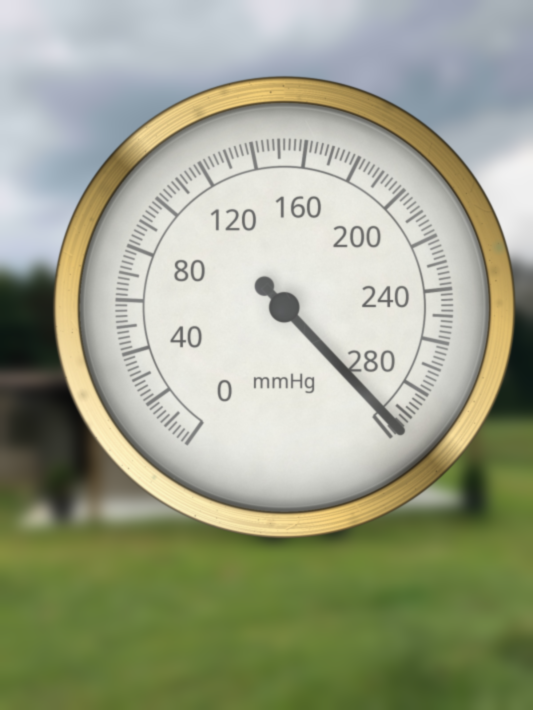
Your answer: 296mmHg
